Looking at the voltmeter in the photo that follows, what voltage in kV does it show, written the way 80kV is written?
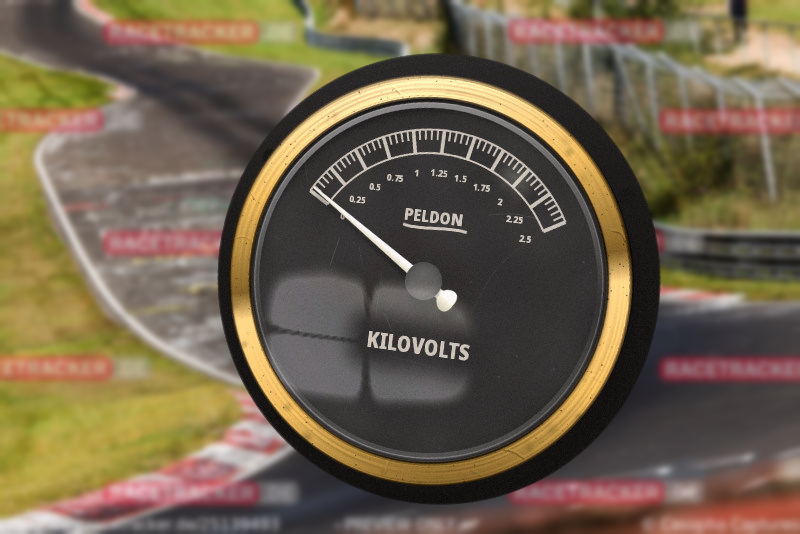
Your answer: 0.05kV
